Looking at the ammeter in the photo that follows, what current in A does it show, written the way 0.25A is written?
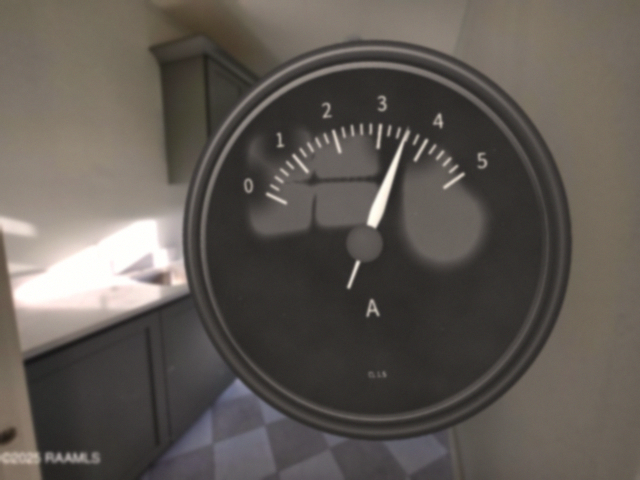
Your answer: 3.6A
